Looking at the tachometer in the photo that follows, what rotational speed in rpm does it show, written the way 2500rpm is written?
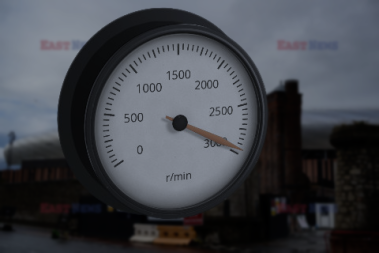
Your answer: 2950rpm
